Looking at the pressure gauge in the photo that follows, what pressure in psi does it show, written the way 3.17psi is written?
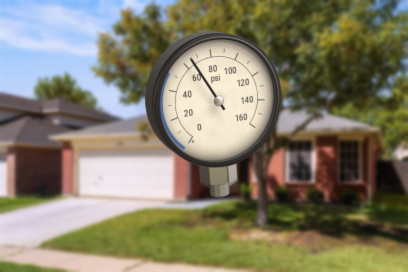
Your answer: 65psi
